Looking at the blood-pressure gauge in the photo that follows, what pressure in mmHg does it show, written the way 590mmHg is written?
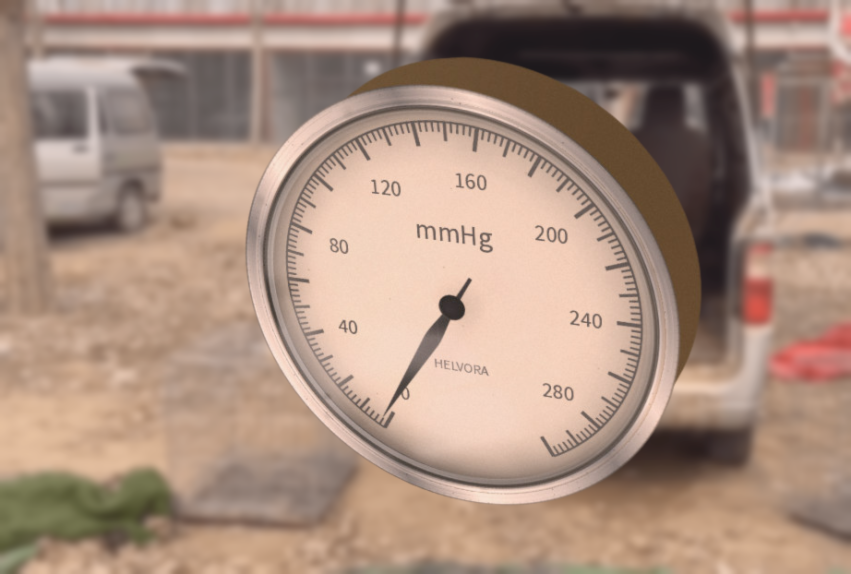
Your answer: 2mmHg
